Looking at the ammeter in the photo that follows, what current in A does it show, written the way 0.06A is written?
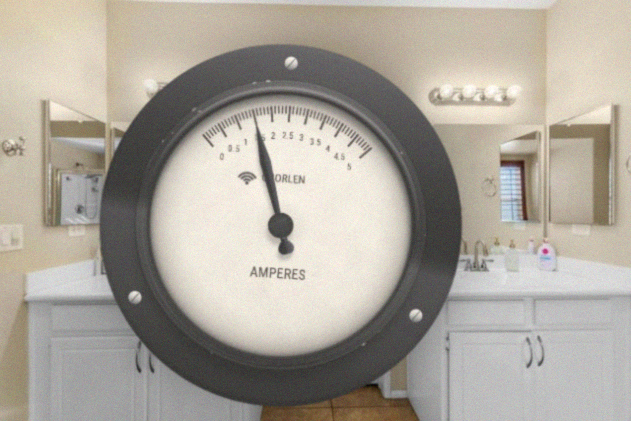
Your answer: 1.5A
